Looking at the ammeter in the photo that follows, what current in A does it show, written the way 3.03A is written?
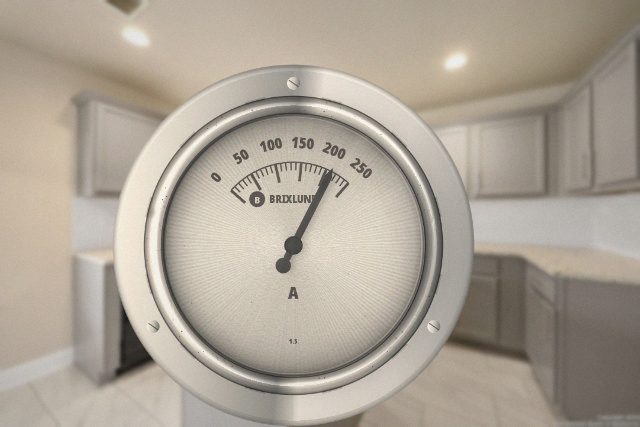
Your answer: 210A
